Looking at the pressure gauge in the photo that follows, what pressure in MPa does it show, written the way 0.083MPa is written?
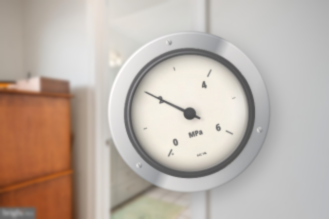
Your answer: 2MPa
